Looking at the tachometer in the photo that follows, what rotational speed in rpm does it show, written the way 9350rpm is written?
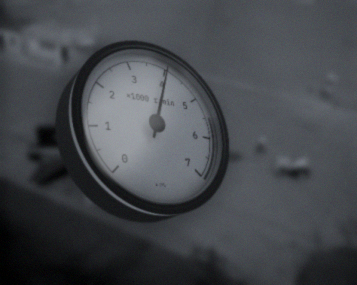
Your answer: 4000rpm
